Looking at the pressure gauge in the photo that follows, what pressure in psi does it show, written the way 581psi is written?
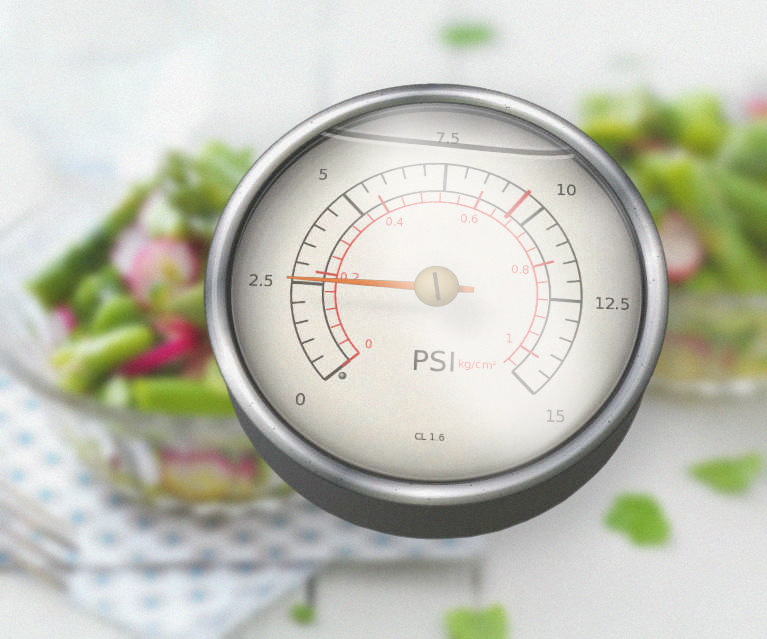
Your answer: 2.5psi
